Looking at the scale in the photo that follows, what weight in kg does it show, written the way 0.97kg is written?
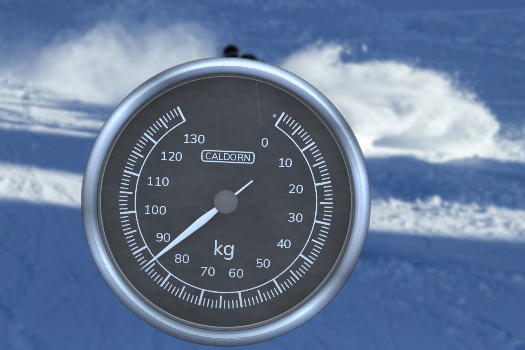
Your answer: 86kg
